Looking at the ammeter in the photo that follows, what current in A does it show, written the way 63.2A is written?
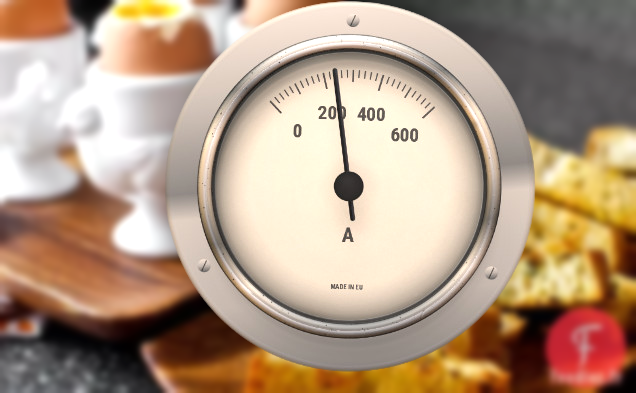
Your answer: 240A
